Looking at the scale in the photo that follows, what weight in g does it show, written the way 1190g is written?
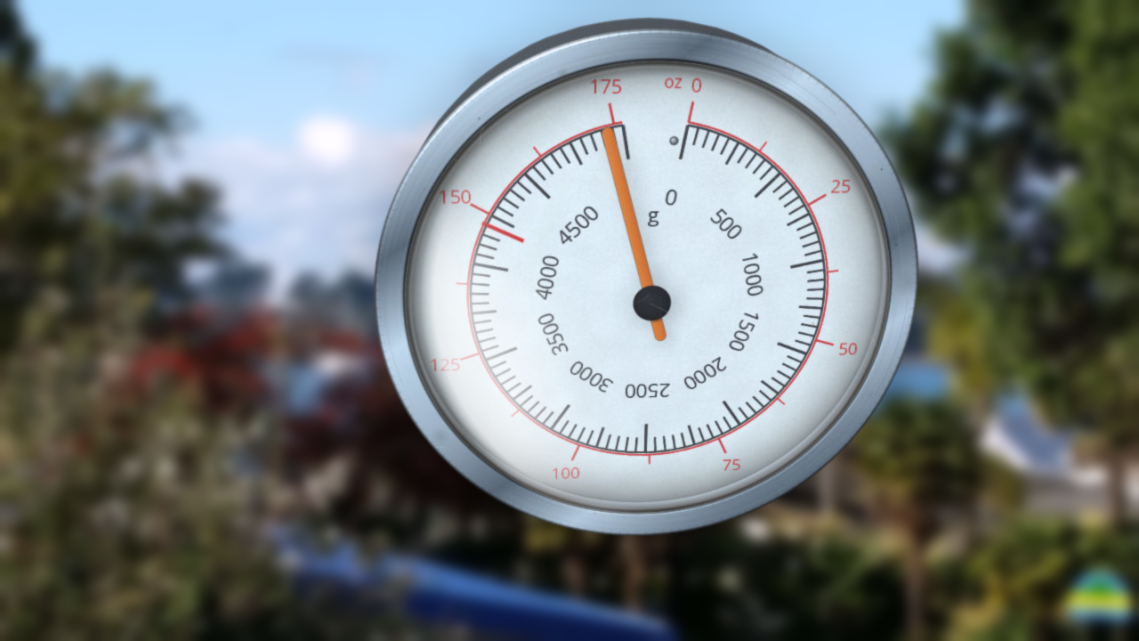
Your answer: 4925g
